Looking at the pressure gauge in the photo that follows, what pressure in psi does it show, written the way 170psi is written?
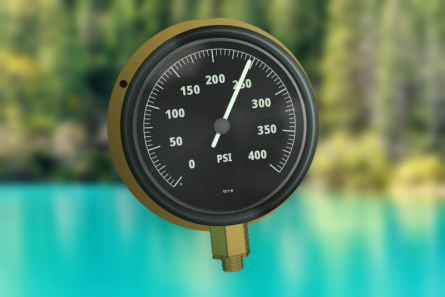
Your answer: 245psi
